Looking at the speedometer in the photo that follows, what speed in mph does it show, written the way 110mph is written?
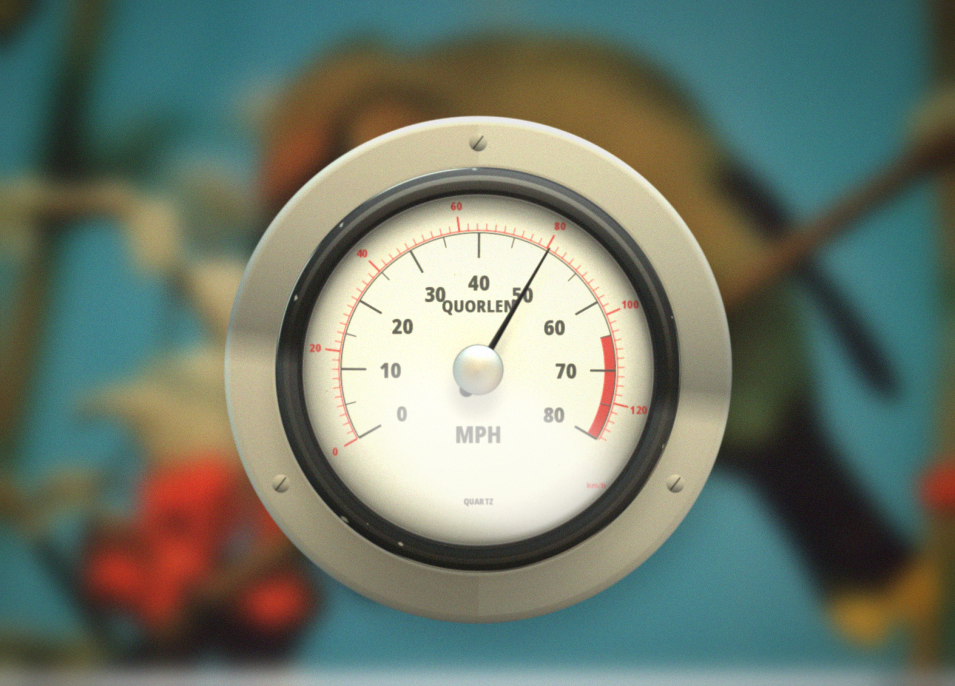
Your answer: 50mph
